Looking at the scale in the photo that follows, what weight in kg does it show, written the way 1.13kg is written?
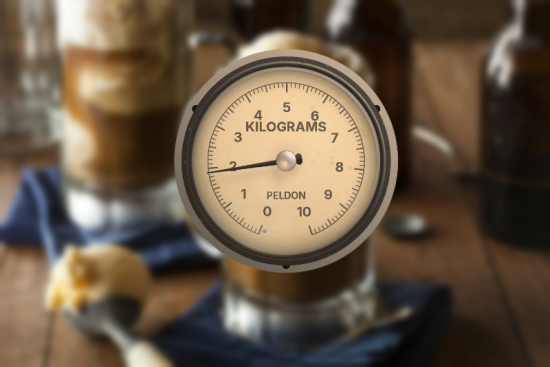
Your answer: 1.9kg
